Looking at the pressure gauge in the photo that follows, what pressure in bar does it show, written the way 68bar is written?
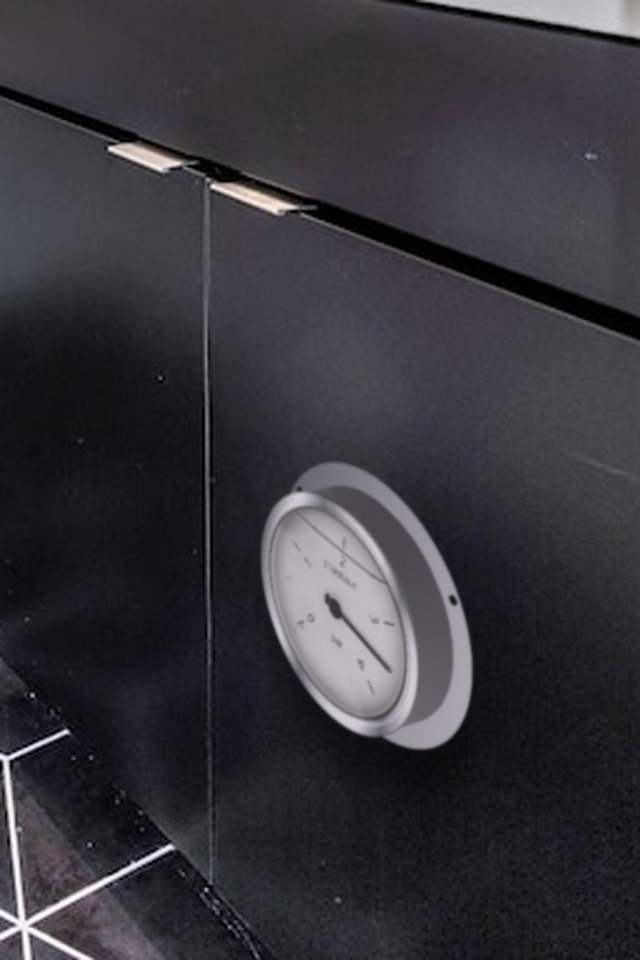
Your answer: 3.5bar
